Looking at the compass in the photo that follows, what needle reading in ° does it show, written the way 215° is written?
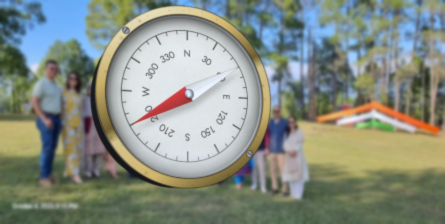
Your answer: 240°
